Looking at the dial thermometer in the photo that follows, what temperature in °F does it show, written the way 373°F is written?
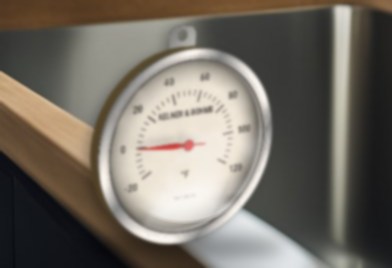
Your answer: 0°F
